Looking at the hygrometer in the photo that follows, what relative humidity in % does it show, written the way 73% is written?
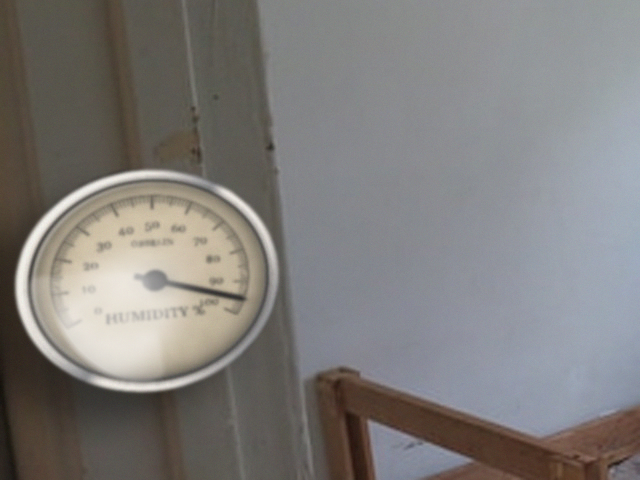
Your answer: 95%
